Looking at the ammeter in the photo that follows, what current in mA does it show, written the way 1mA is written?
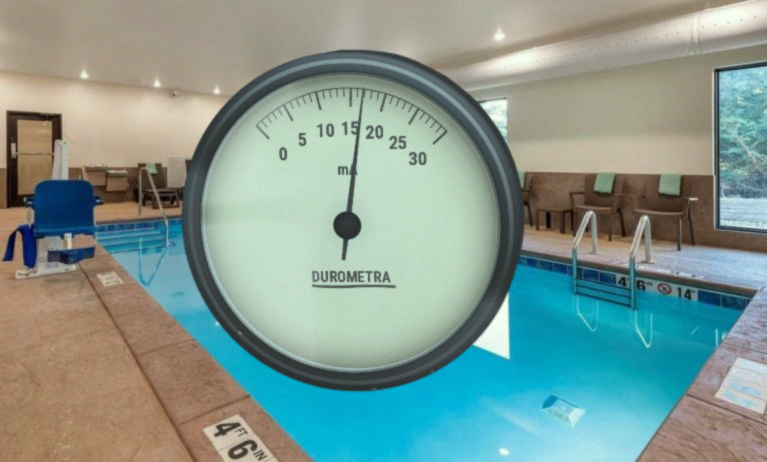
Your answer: 17mA
